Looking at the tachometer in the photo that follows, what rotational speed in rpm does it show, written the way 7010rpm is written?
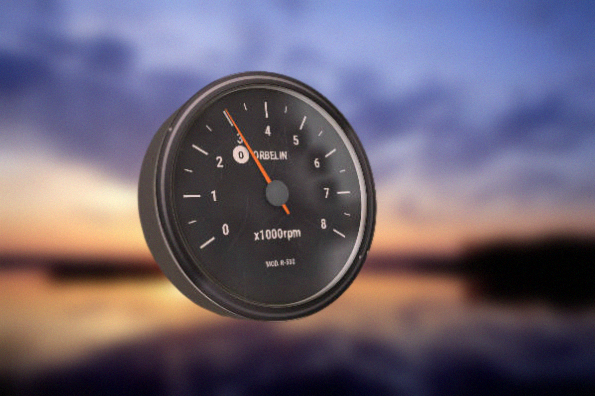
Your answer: 3000rpm
